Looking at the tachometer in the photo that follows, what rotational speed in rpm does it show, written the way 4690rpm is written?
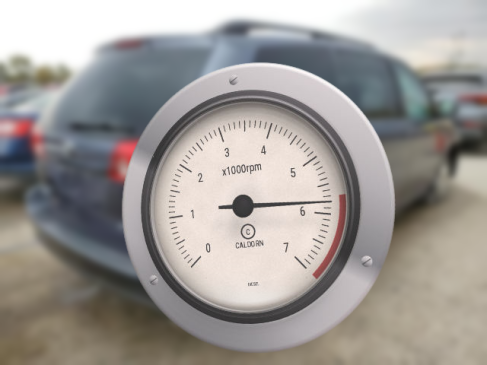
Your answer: 5800rpm
